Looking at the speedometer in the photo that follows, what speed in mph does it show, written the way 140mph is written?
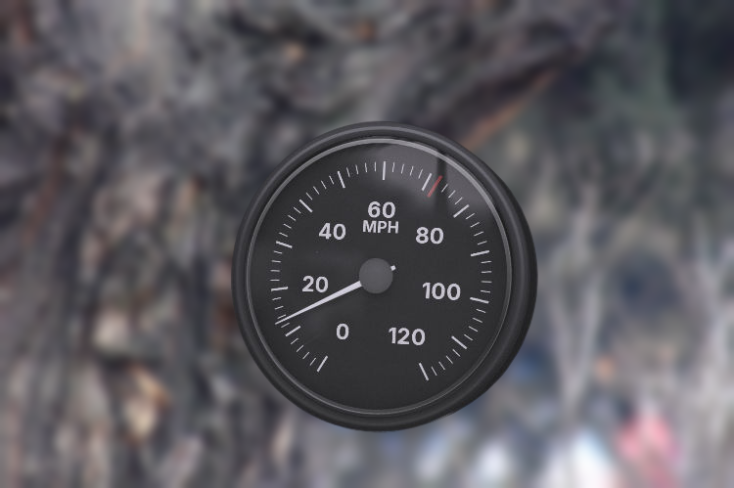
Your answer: 13mph
